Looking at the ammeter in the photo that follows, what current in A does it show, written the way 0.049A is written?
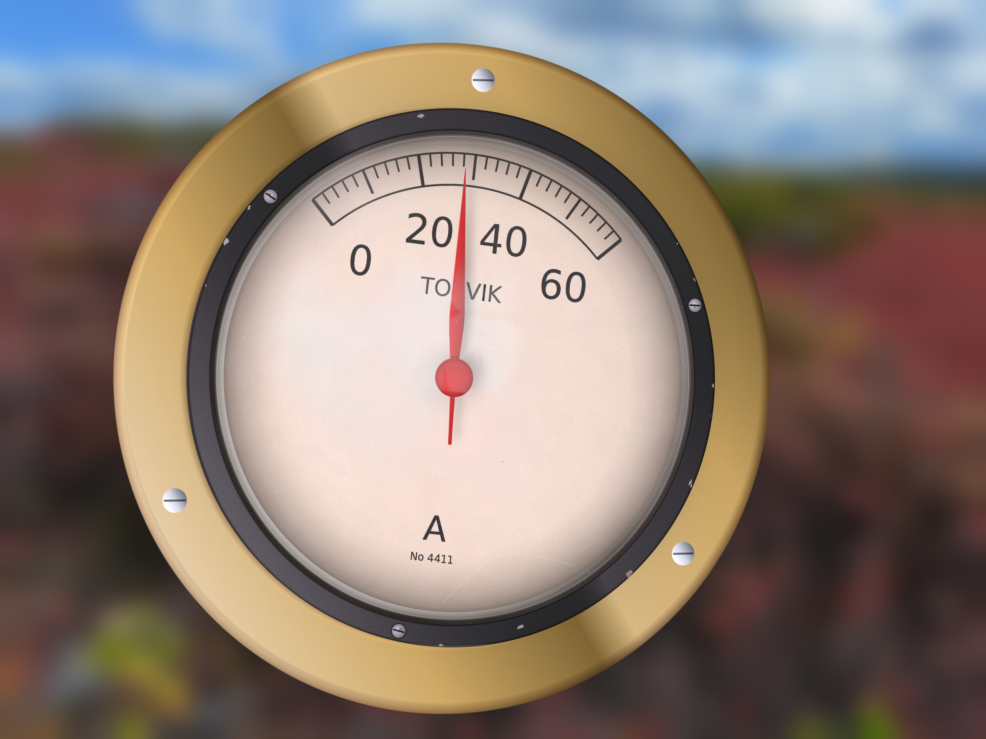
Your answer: 28A
